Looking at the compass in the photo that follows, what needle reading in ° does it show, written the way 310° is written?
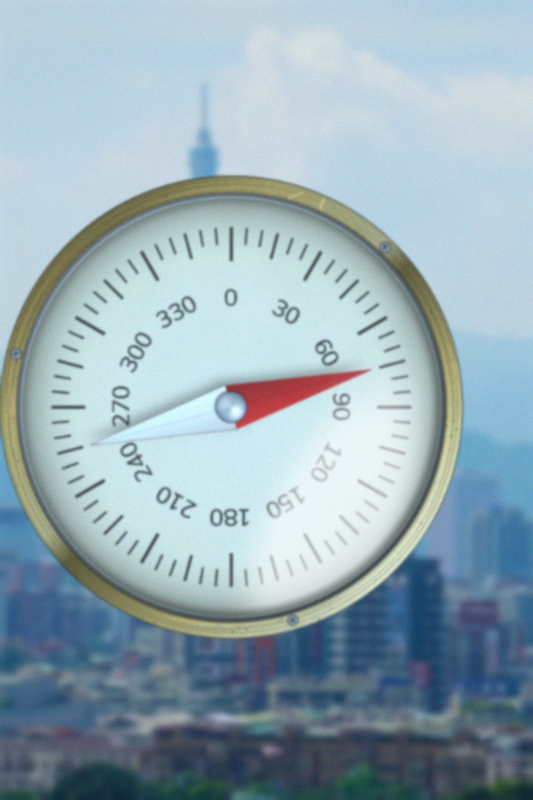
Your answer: 75°
